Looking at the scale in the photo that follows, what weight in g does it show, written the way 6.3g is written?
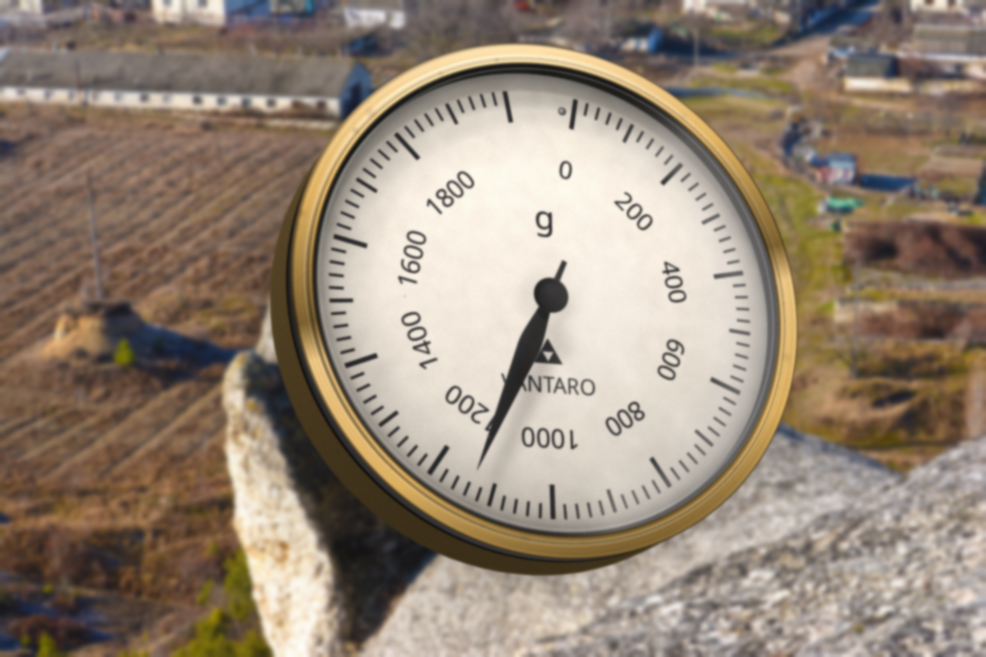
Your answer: 1140g
